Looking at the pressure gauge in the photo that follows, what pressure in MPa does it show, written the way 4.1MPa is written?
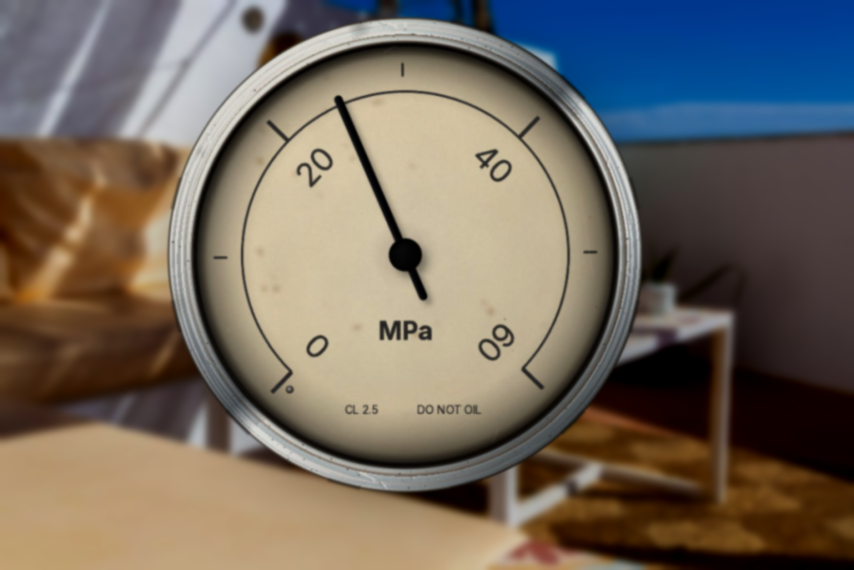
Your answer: 25MPa
